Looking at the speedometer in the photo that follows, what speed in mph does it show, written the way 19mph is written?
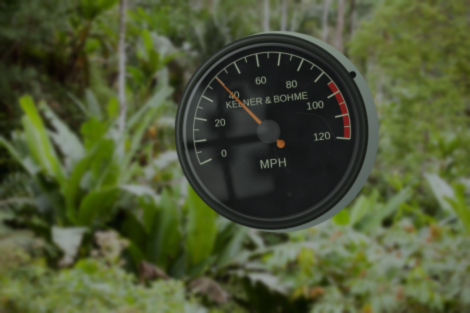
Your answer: 40mph
